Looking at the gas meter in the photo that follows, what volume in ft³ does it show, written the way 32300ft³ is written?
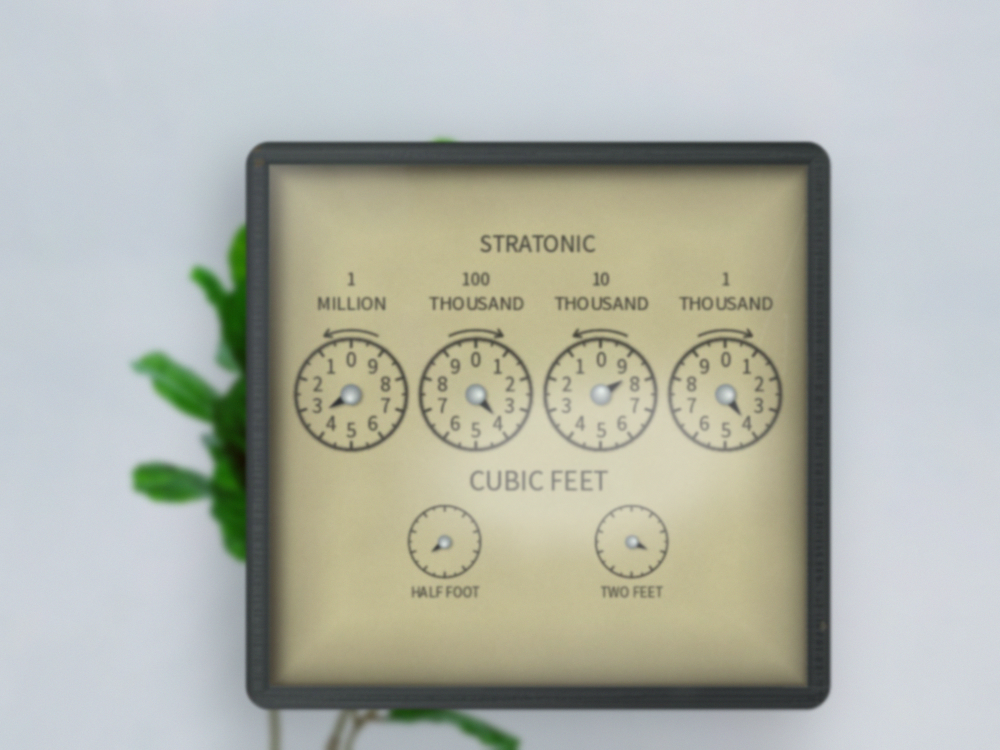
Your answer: 338400ft³
